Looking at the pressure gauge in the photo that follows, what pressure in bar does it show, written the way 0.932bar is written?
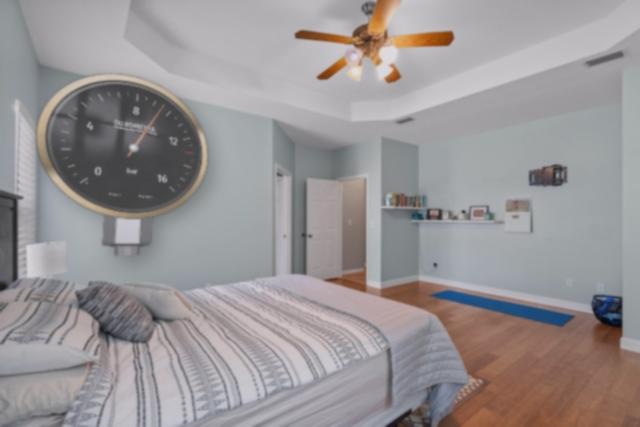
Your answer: 9.5bar
